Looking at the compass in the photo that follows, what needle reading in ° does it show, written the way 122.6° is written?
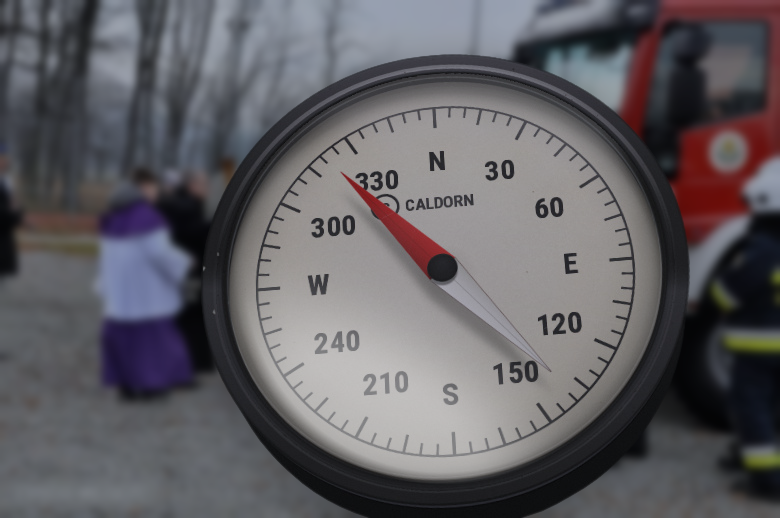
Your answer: 320°
